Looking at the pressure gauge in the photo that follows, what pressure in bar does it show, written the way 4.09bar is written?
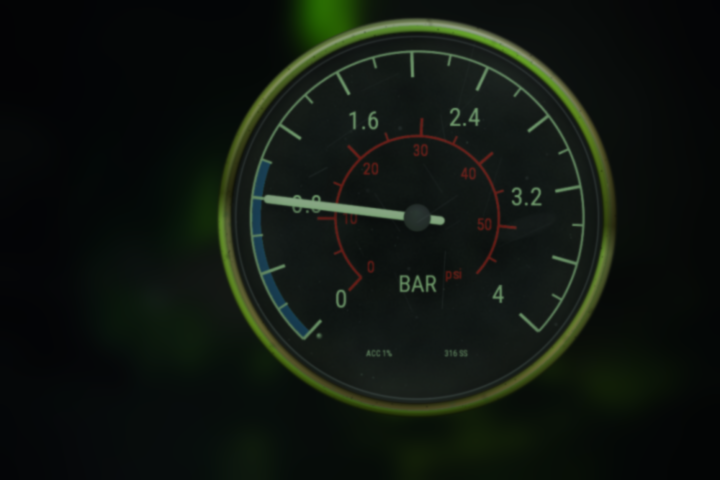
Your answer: 0.8bar
